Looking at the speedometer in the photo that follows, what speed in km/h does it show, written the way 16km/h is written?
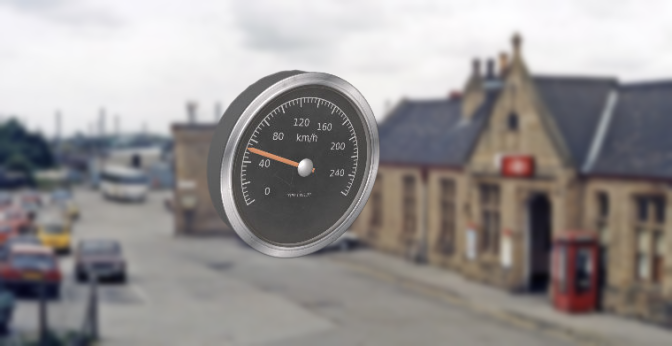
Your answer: 52km/h
